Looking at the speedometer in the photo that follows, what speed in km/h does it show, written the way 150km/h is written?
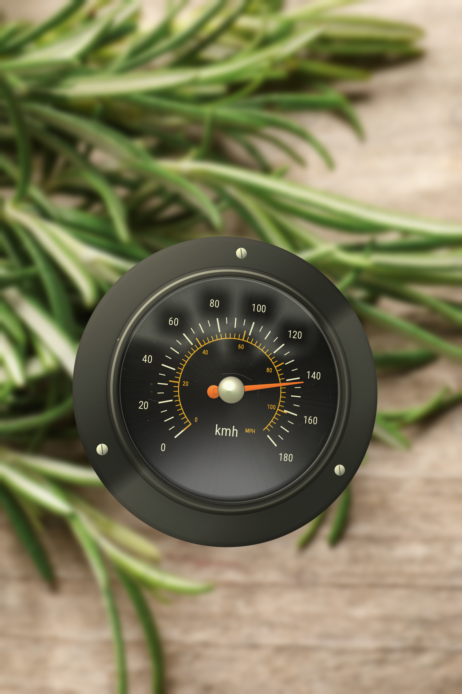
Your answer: 142.5km/h
